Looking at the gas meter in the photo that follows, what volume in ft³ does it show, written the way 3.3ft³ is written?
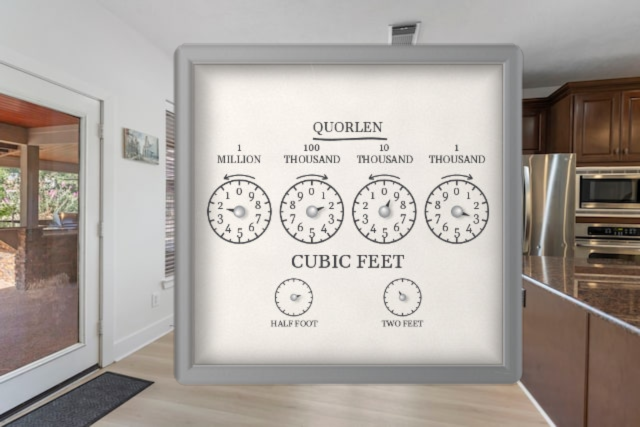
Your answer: 219300ft³
